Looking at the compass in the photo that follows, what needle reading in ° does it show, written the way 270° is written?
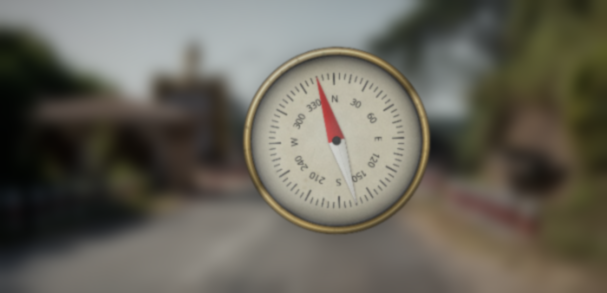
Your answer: 345°
